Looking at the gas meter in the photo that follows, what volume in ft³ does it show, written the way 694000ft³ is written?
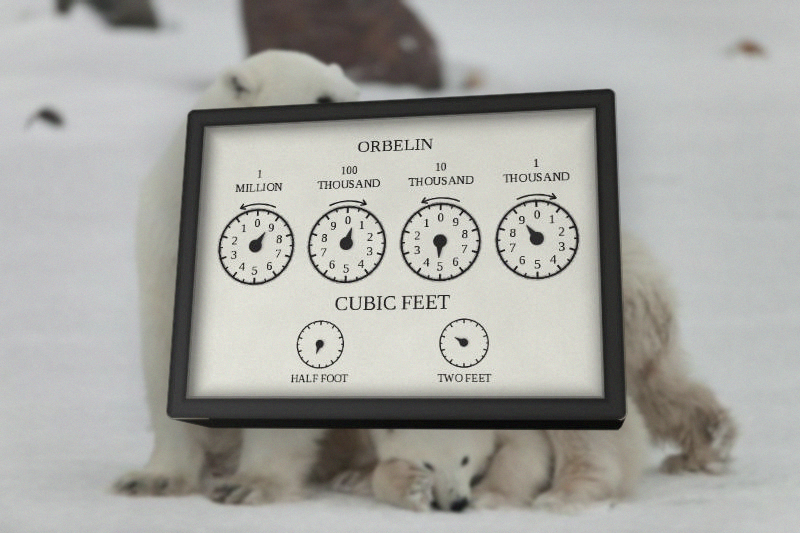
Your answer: 904900ft³
